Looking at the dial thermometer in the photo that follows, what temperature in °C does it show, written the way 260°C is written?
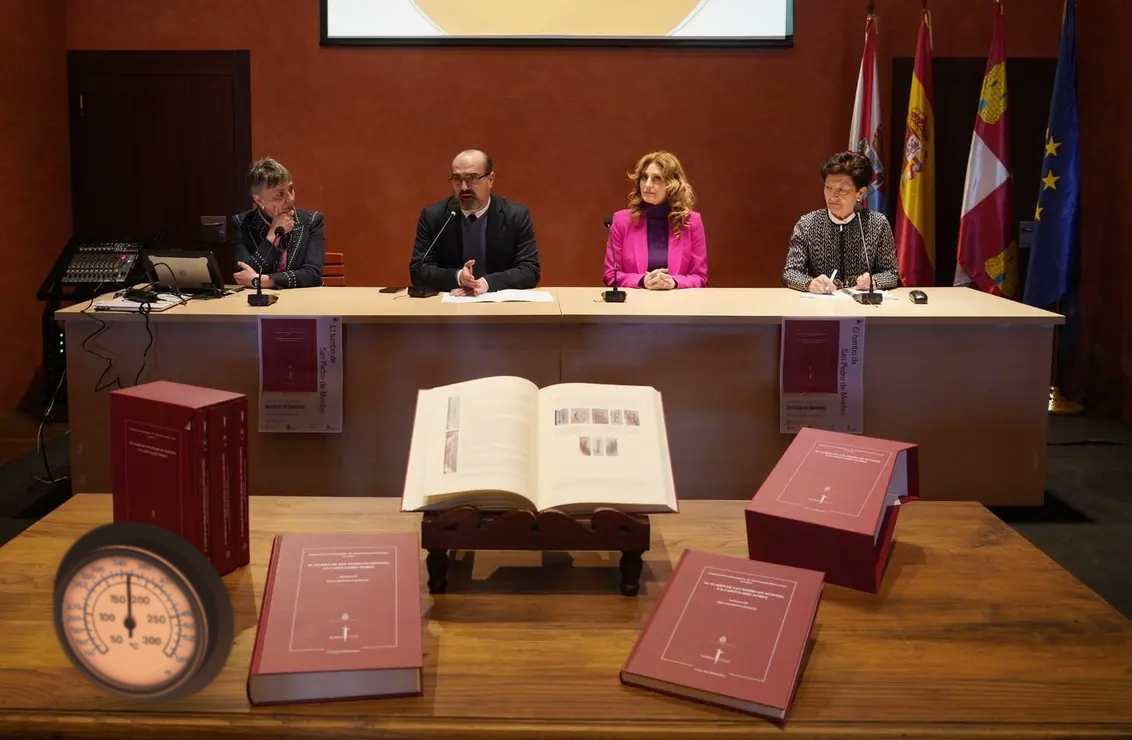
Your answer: 180°C
